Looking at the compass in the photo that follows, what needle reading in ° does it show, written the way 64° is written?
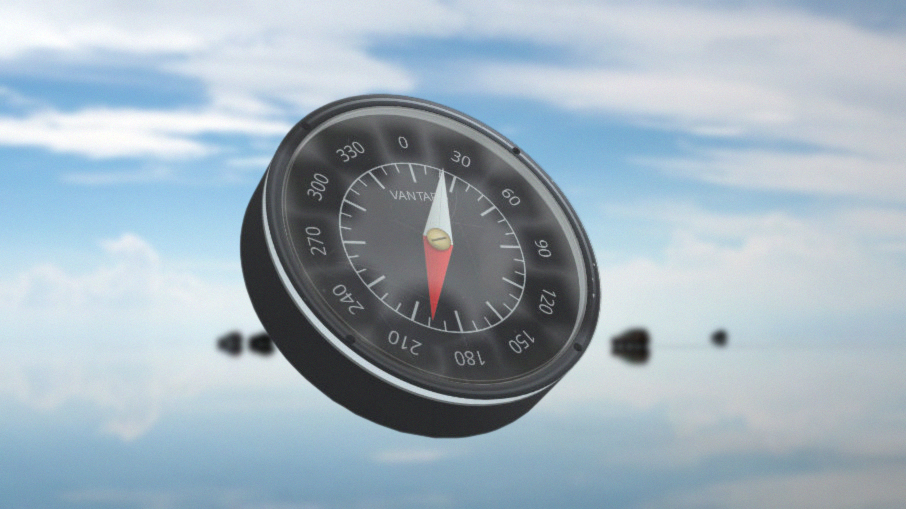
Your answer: 200°
